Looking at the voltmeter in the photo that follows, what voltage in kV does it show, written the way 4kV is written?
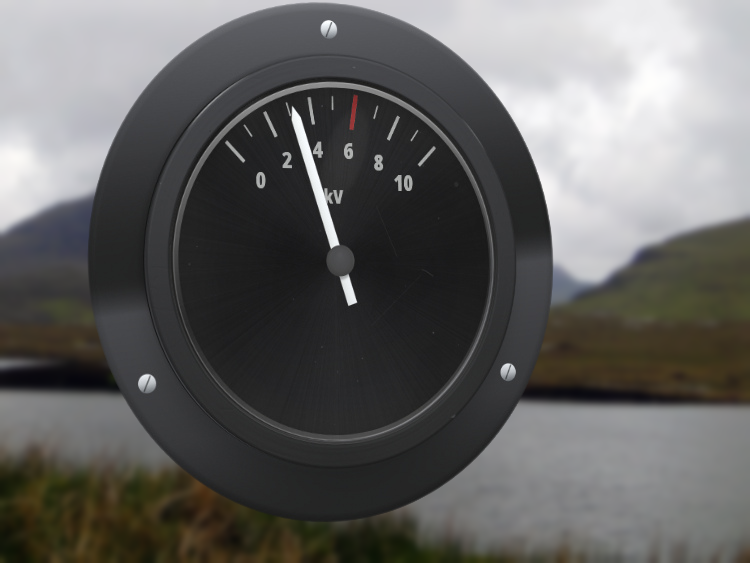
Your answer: 3kV
